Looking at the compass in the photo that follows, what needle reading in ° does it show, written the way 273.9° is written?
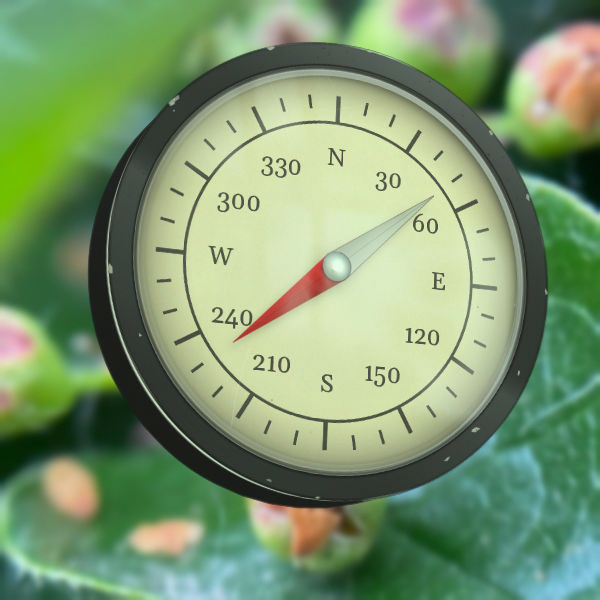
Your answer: 230°
